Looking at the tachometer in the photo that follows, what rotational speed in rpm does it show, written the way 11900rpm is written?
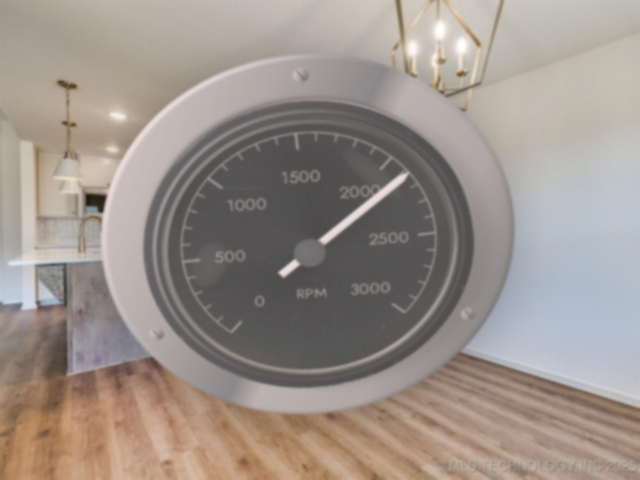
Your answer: 2100rpm
